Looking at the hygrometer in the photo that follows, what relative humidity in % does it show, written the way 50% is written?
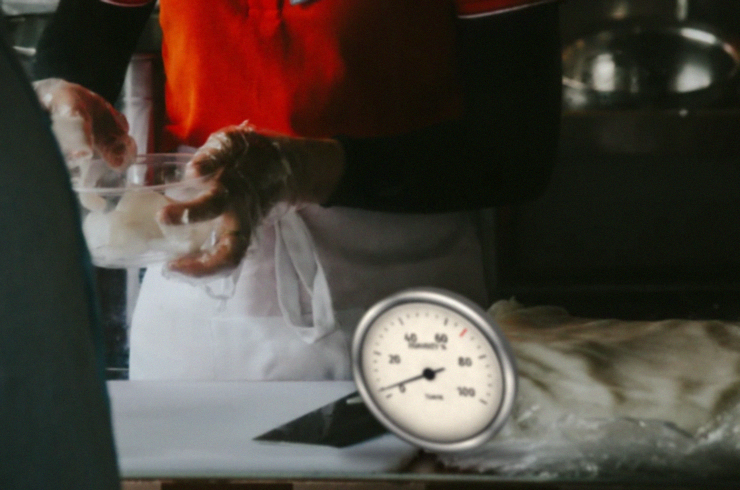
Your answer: 4%
